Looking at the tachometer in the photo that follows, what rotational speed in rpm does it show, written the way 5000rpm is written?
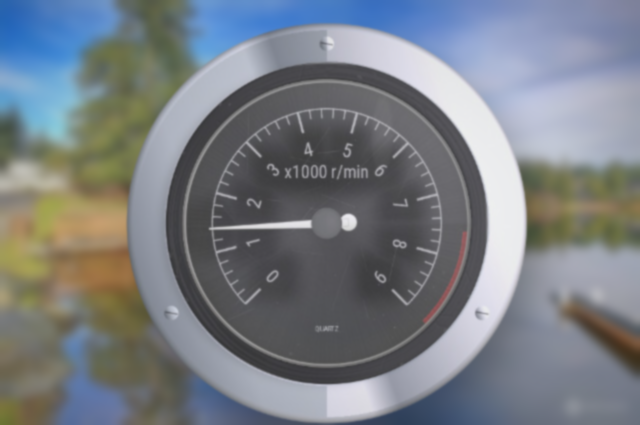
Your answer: 1400rpm
